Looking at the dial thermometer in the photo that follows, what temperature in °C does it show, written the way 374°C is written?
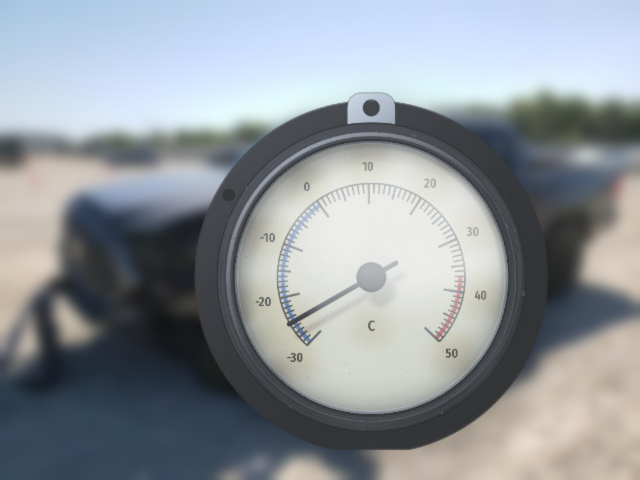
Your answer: -25°C
